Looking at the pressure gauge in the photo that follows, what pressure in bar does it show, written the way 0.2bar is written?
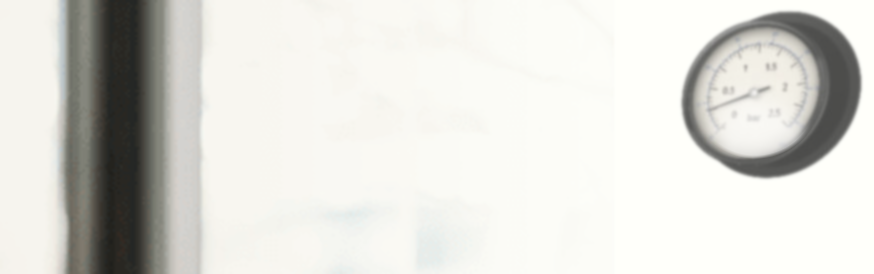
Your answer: 0.25bar
